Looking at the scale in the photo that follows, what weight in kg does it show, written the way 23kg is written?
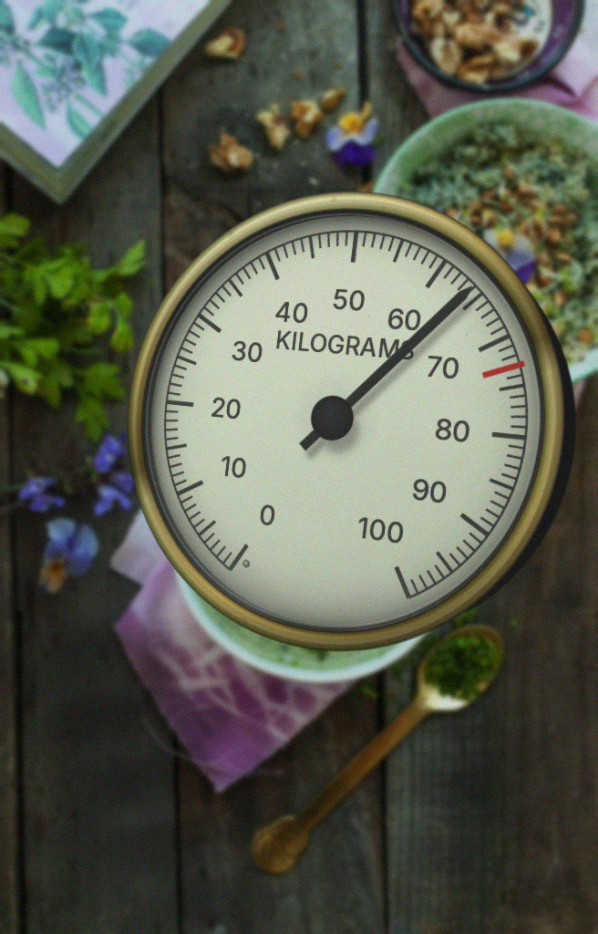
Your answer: 64kg
